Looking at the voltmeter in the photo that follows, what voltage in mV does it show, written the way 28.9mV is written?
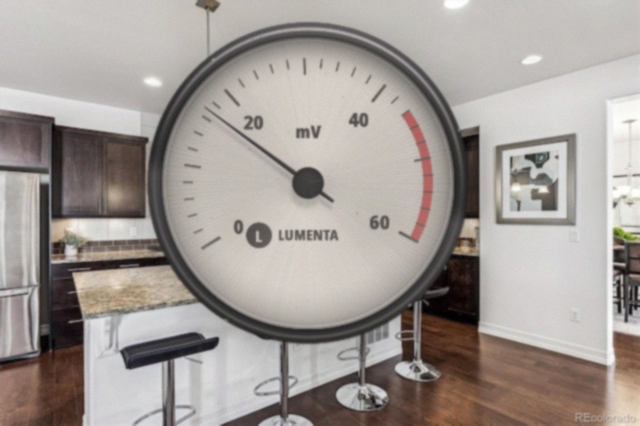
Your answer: 17mV
